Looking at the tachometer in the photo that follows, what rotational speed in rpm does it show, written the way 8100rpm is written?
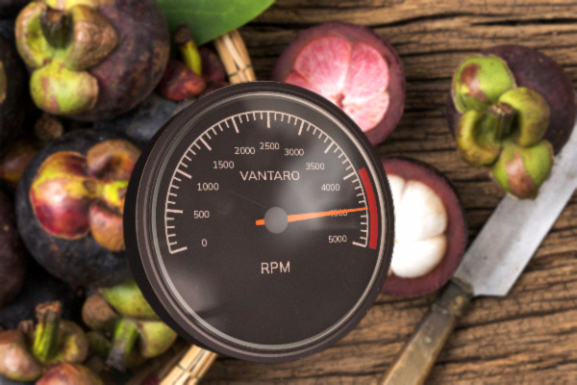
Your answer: 4500rpm
